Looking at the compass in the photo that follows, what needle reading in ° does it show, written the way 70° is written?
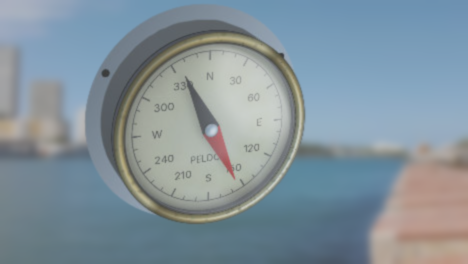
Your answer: 155°
